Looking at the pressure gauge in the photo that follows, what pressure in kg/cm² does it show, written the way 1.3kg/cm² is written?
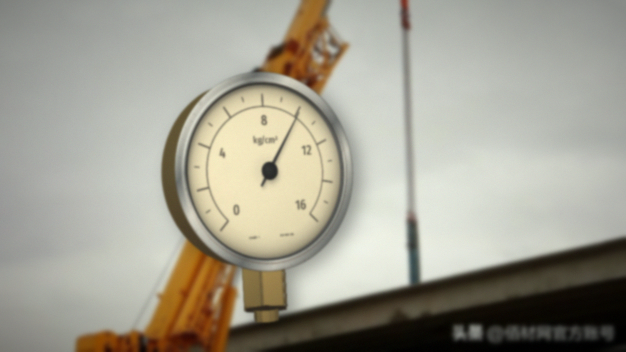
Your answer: 10kg/cm²
